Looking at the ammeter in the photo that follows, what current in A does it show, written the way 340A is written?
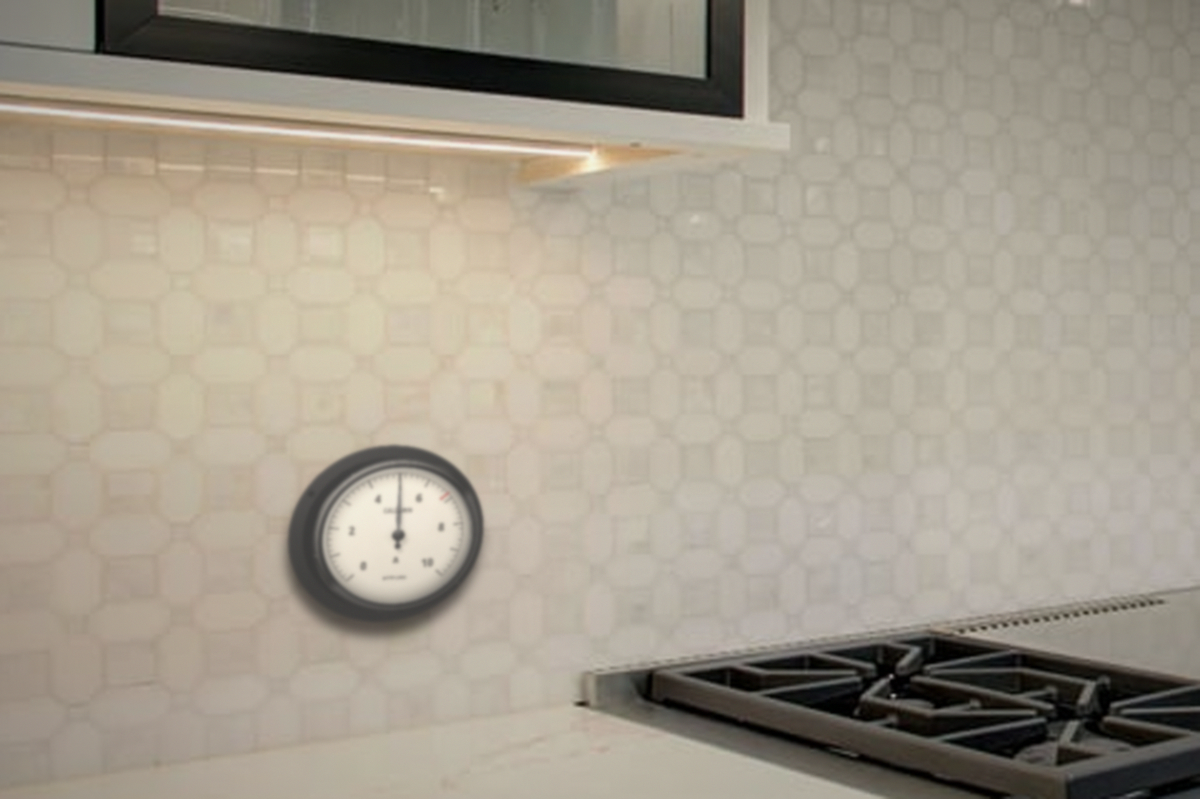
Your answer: 5A
